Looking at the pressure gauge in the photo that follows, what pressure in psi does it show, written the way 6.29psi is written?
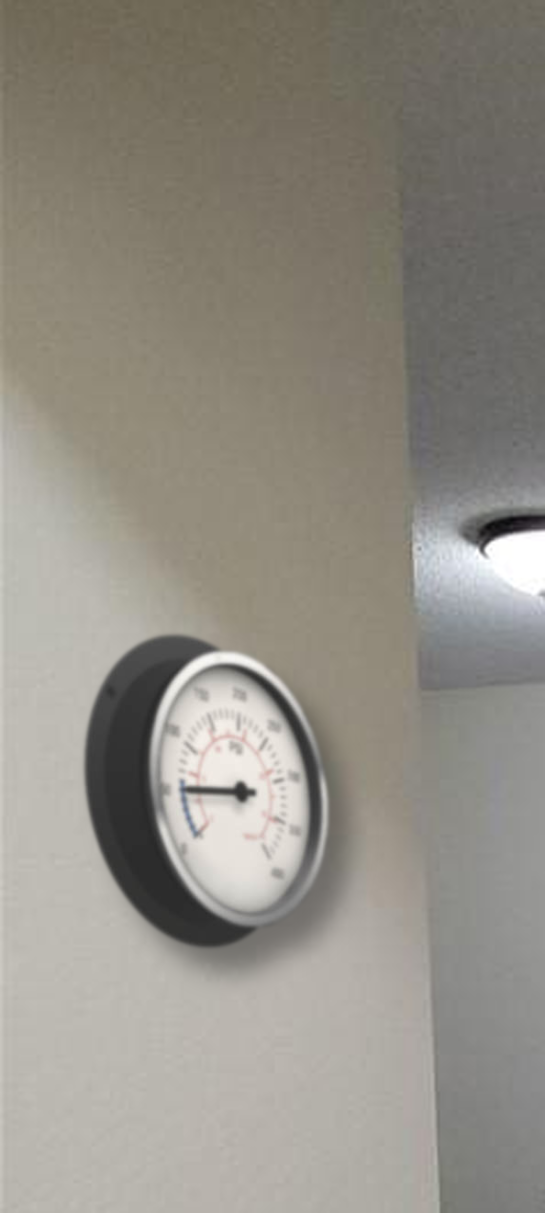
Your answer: 50psi
